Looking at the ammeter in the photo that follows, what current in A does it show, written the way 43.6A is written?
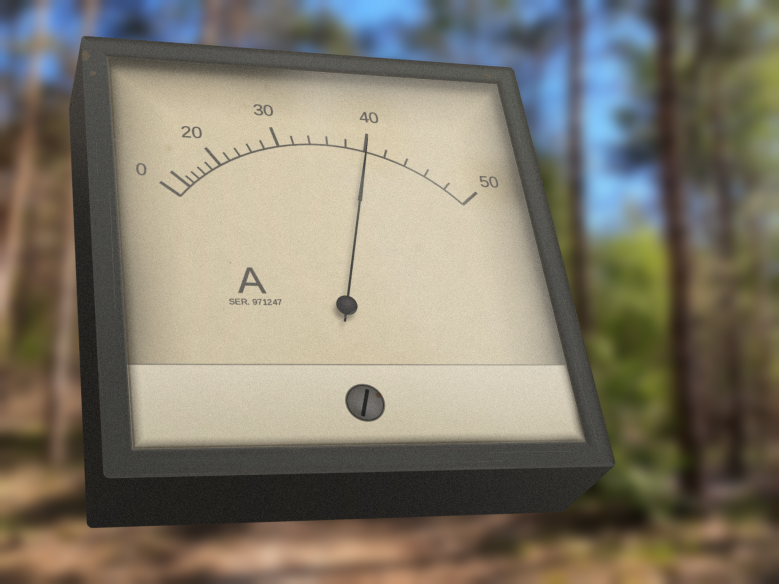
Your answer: 40A
